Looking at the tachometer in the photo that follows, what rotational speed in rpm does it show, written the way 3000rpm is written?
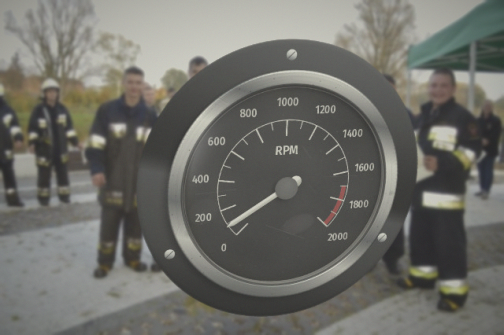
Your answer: 100rpm
